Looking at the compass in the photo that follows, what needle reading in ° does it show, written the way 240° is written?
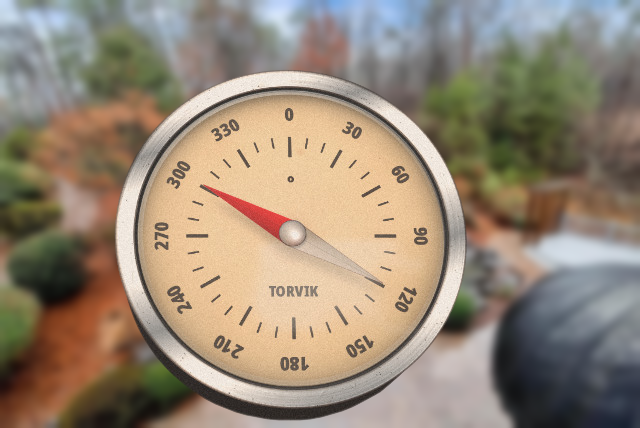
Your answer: 300°
